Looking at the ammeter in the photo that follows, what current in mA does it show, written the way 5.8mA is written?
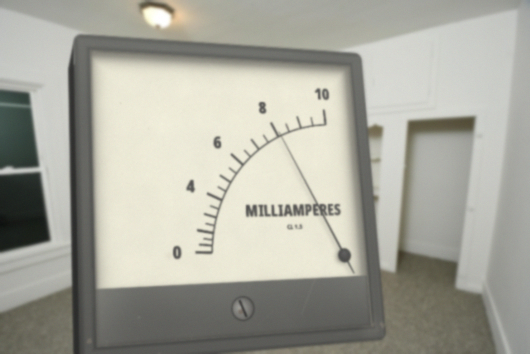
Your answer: 8mA
